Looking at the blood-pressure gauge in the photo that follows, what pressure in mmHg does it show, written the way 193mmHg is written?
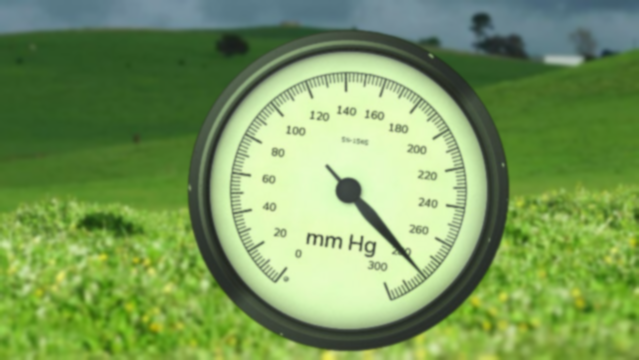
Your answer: 280mmHg
